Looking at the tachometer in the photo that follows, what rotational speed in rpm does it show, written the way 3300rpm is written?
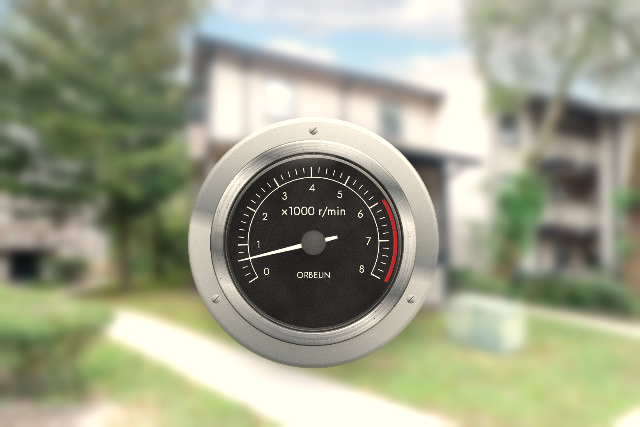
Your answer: 600rpm
